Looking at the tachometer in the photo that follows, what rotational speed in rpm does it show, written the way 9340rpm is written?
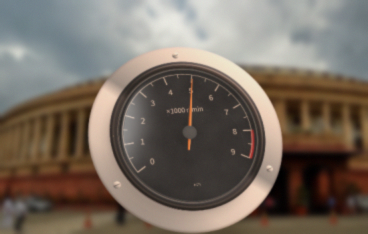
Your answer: 5000rpm
